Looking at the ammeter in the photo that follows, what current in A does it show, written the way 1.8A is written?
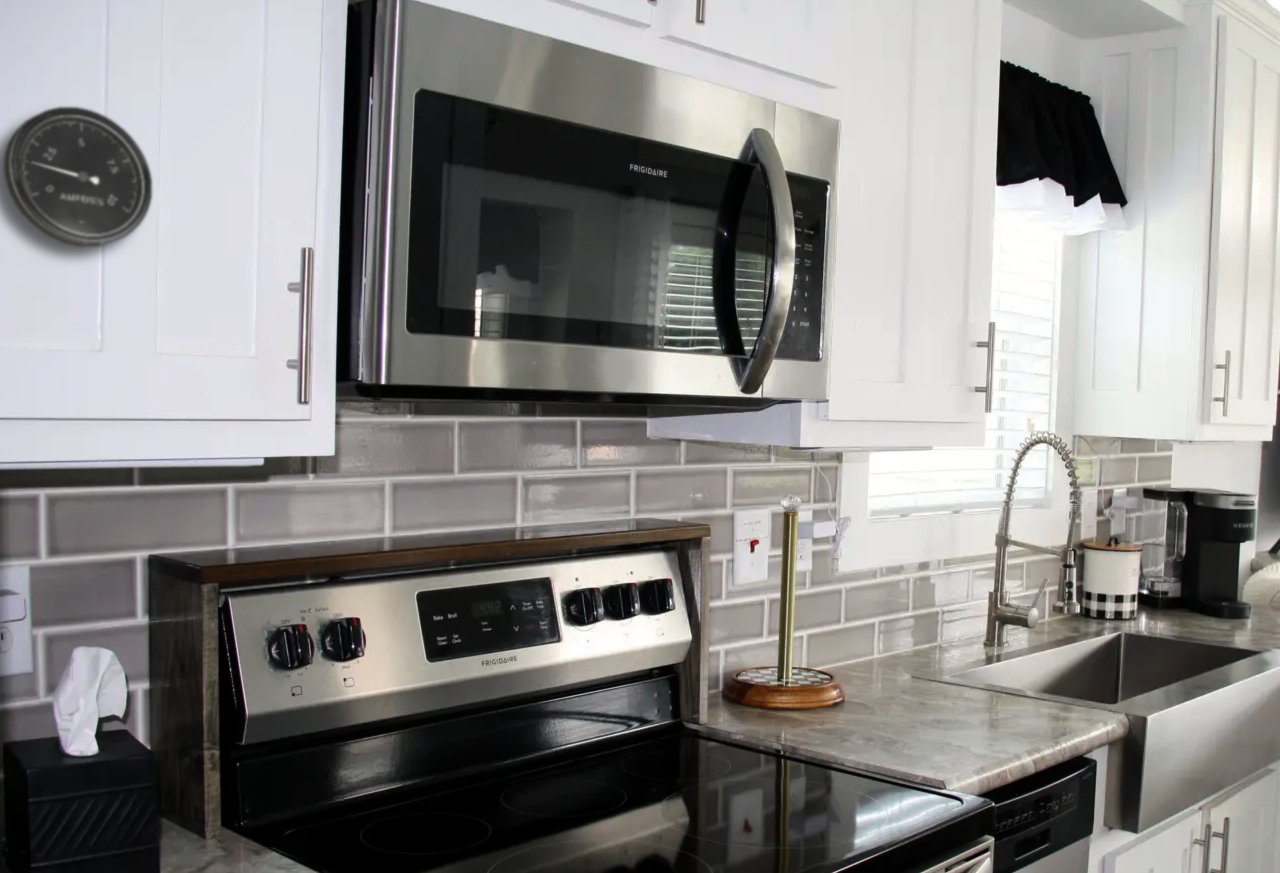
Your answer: 1.5A
